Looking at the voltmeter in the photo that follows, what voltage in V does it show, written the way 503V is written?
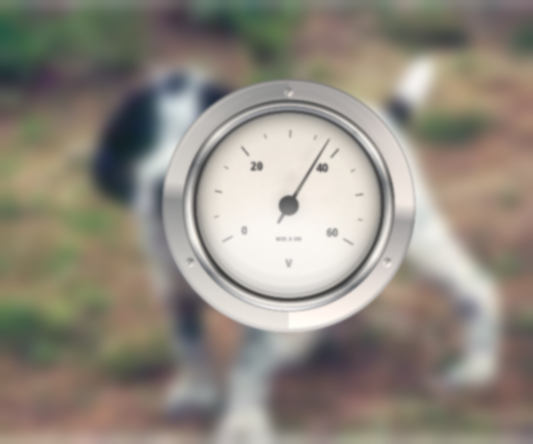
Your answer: 37.5V
